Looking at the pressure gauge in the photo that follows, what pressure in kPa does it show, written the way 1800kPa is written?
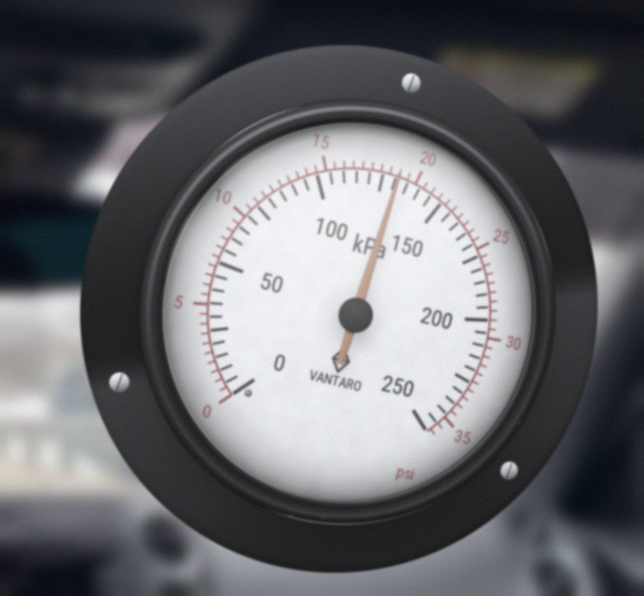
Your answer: 130kPa
